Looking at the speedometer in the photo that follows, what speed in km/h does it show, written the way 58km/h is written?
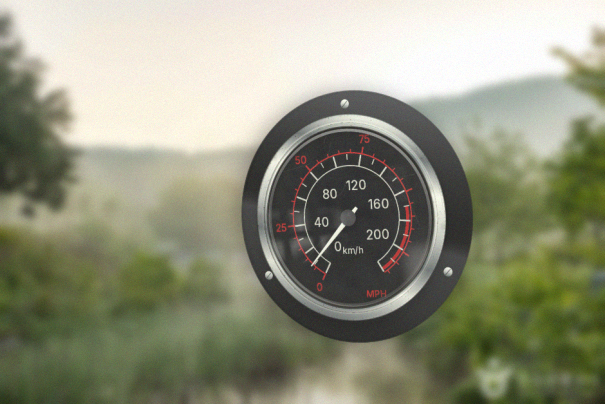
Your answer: 10km/h
